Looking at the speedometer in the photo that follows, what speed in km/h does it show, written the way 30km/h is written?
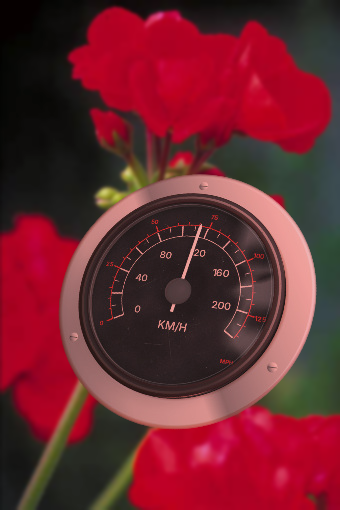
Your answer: 115km/h
